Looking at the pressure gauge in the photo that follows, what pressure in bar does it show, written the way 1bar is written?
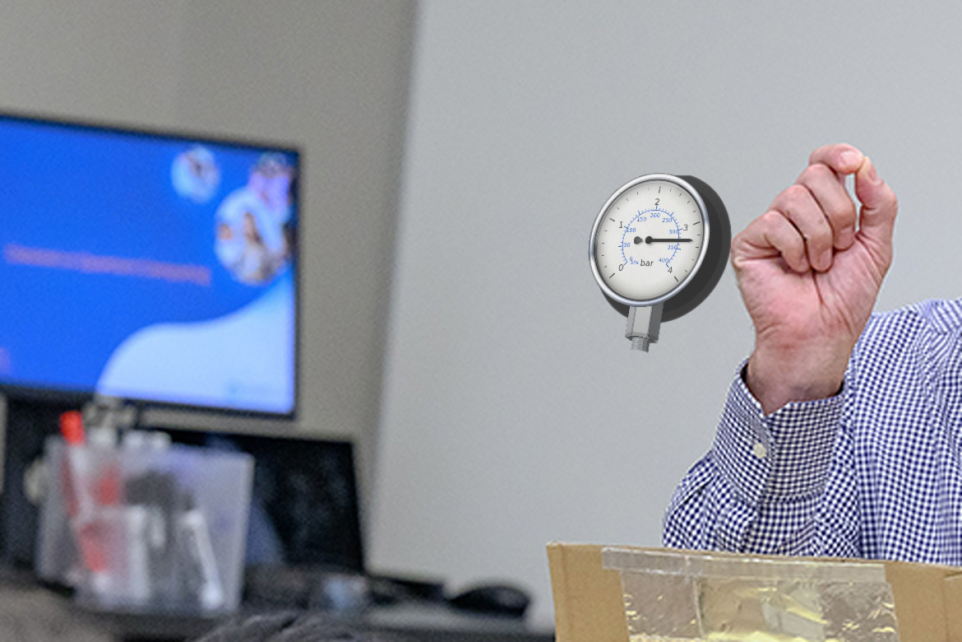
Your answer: 3.3bar
